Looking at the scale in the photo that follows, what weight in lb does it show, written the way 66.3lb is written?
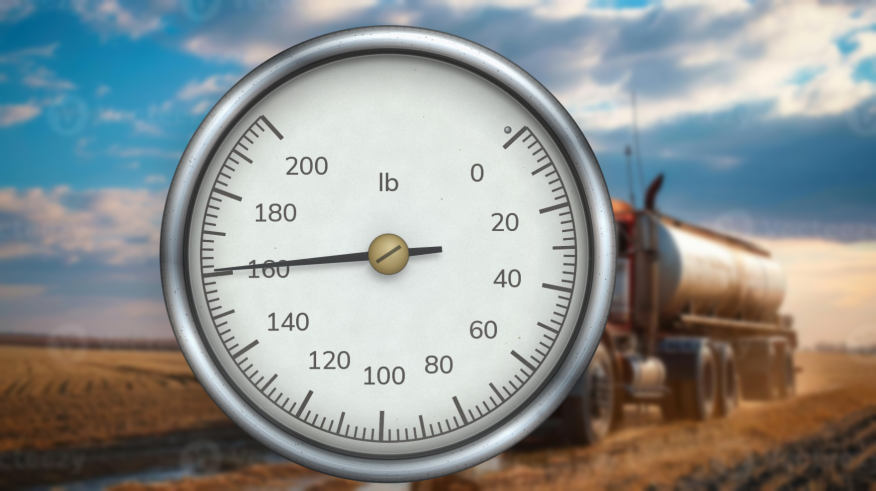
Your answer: 161lb
